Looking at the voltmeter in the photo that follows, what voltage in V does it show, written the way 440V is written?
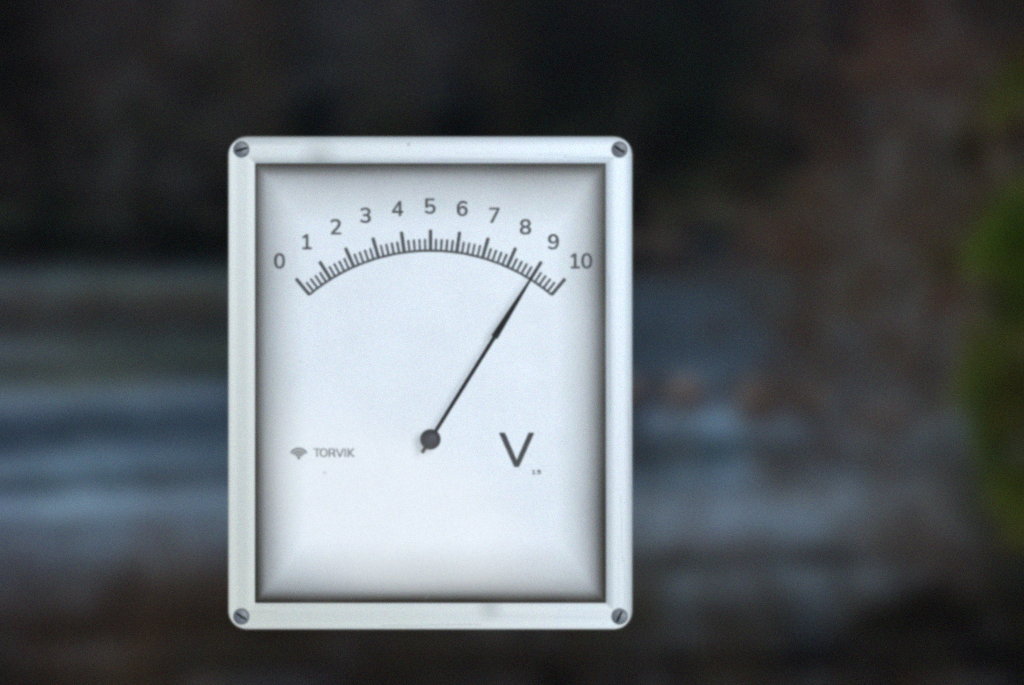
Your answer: 9V
